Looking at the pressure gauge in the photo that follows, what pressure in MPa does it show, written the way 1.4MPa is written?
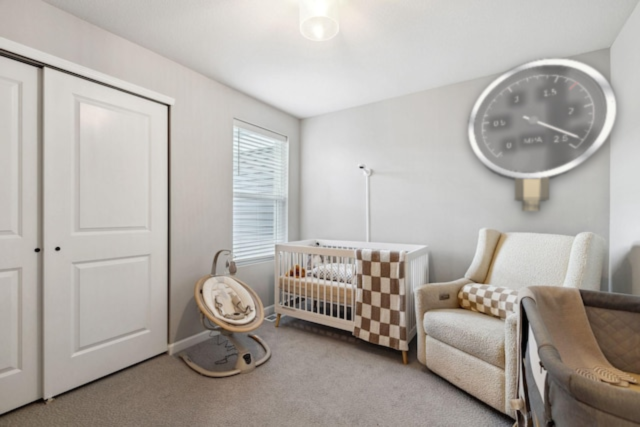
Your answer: 2.4MPa
